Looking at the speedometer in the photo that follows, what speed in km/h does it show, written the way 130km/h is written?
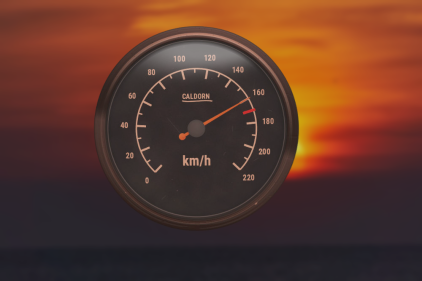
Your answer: 160km/h
